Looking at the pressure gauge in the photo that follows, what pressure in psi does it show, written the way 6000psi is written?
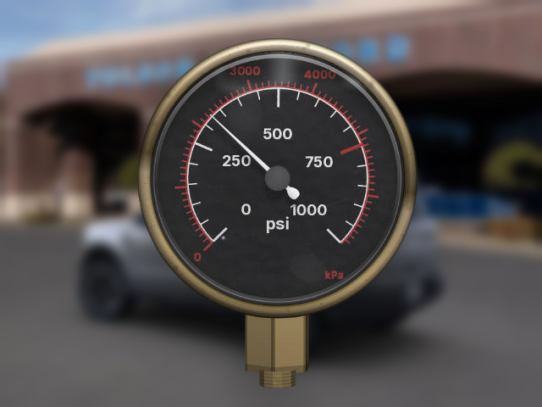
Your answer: 325psi
